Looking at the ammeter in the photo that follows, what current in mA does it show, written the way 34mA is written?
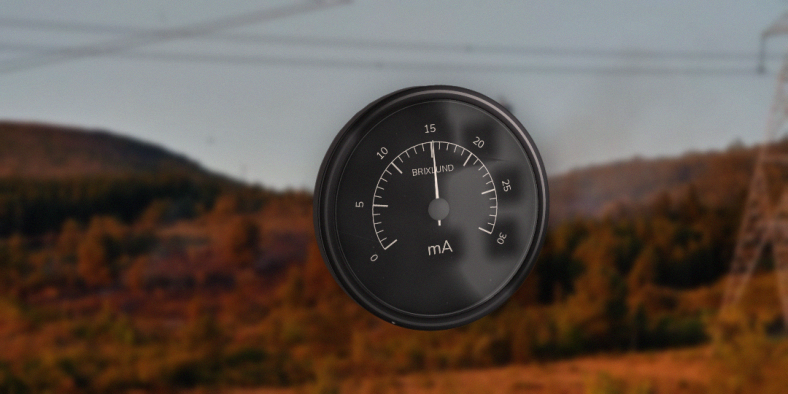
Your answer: 15mA
